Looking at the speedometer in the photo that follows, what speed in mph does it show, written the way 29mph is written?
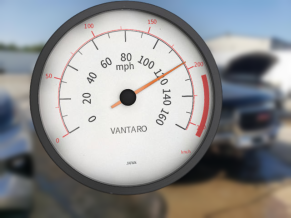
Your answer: 120mph
